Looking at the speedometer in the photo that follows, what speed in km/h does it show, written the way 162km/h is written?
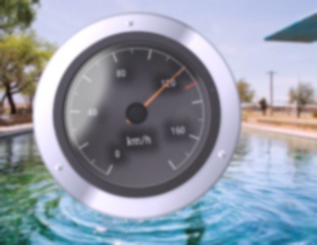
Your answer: 120km/h
